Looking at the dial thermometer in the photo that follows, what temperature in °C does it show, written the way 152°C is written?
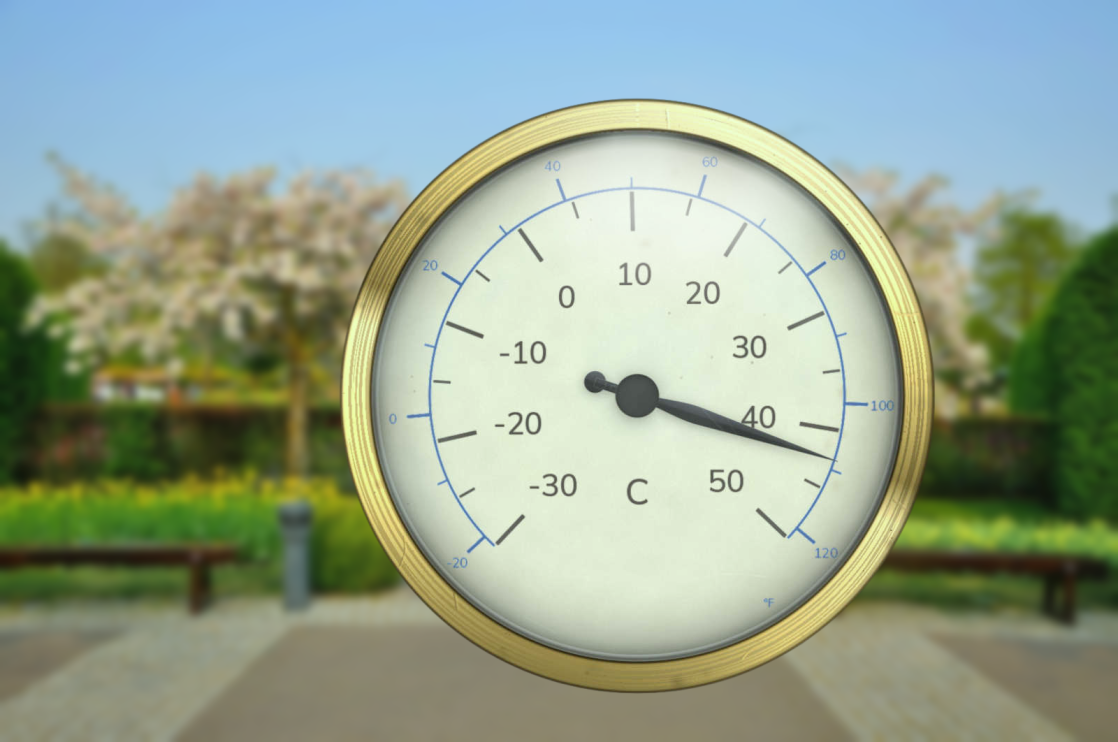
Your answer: 42.5°C
